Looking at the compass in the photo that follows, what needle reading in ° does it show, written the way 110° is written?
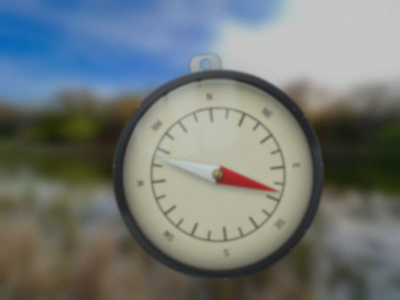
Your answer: 112.5°
